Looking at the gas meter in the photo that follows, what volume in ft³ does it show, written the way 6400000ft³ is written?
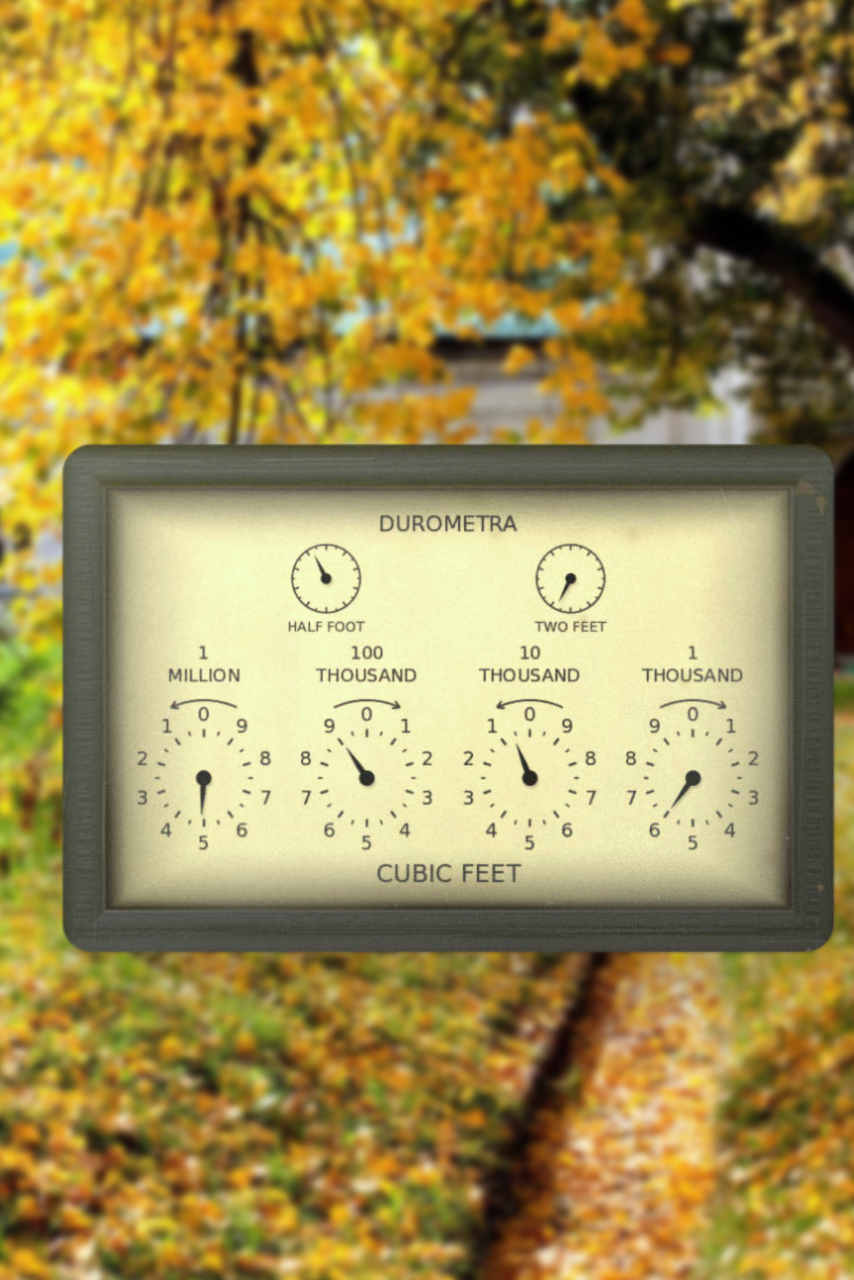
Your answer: 490600ft³
